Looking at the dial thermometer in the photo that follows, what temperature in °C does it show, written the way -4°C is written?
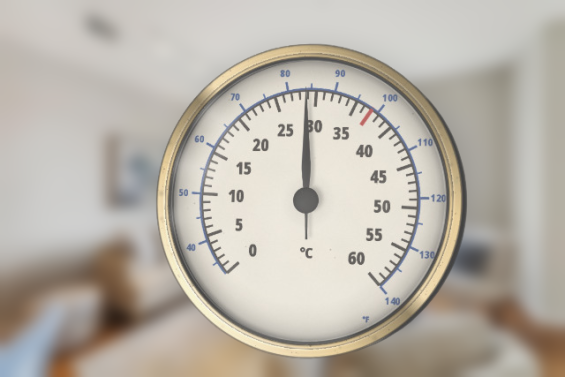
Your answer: 29°C
